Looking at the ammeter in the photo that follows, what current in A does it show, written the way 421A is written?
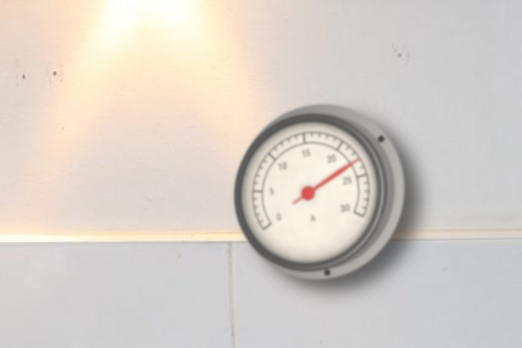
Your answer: 23A
